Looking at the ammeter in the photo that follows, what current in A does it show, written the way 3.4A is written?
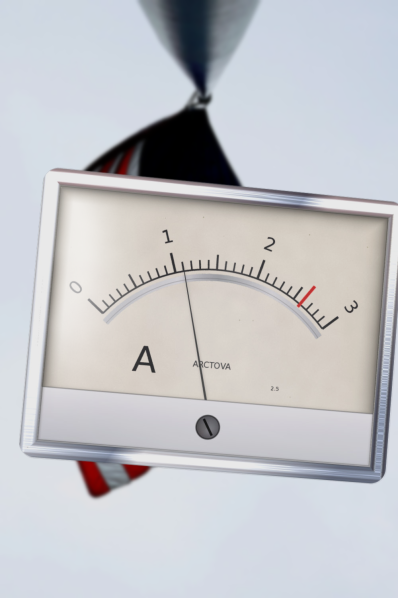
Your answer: 1.1A
